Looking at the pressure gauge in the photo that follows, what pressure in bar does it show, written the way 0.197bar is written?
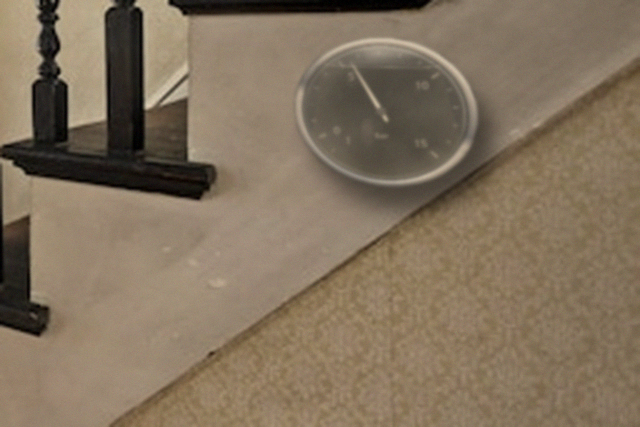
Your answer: 5.5bar
